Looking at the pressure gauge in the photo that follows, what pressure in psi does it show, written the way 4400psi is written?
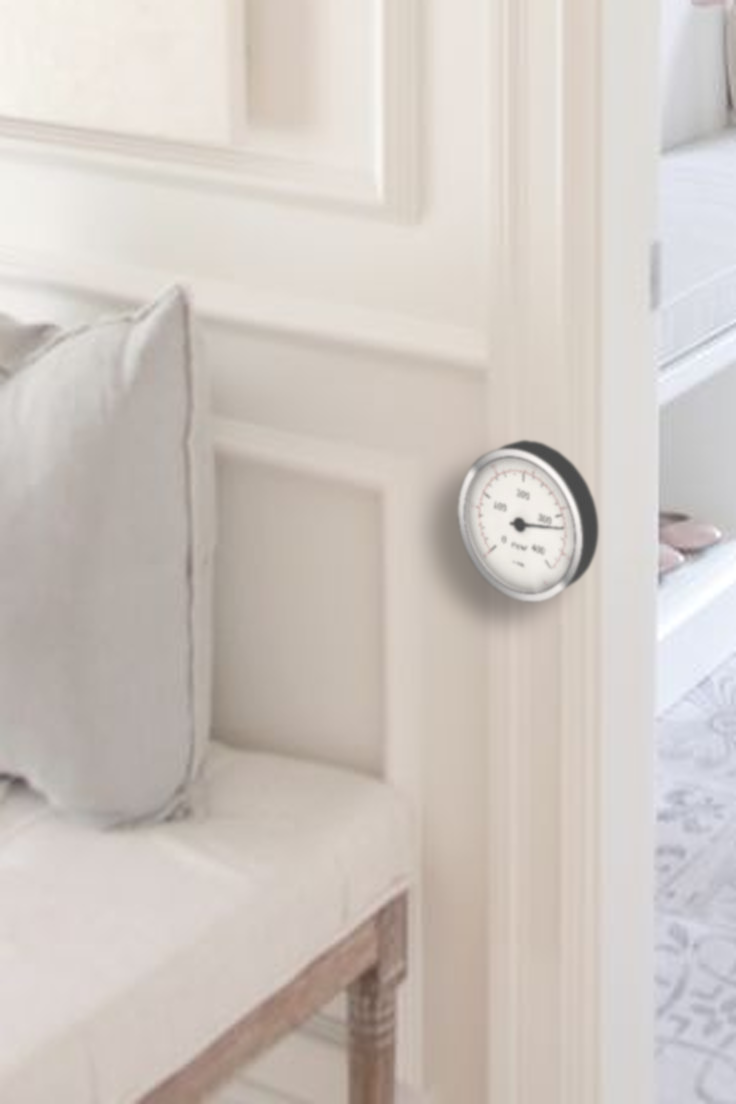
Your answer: 320psi
